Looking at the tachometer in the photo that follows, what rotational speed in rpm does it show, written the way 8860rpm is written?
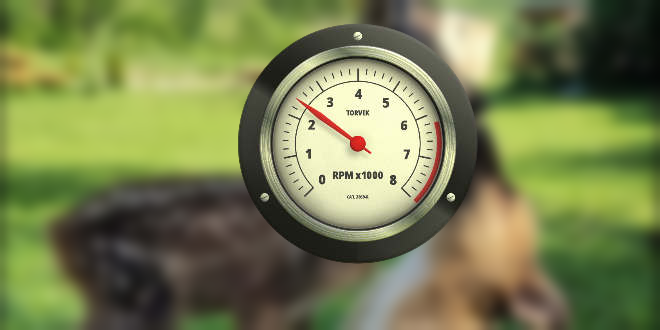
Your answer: 2400rpm
